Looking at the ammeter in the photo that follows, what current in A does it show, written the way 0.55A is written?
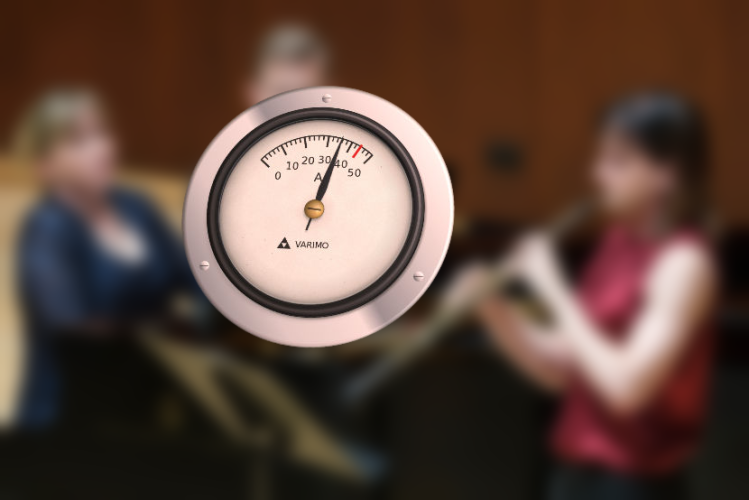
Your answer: 36A
